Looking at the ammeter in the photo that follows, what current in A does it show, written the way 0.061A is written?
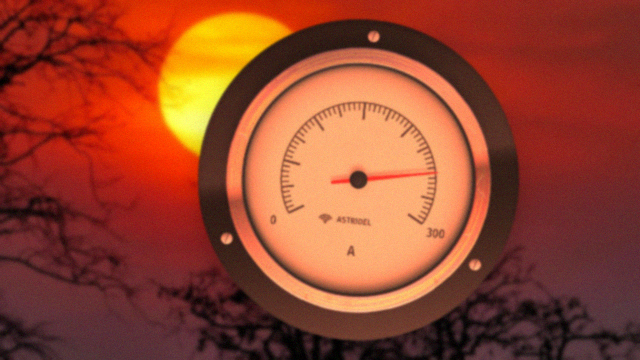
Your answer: 250A
